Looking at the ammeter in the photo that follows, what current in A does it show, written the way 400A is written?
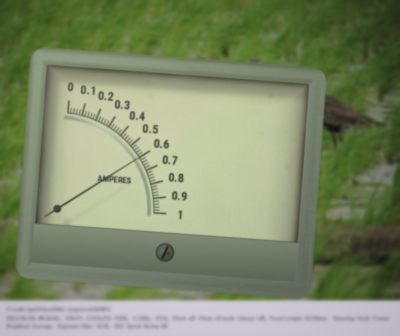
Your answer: 0.6A
